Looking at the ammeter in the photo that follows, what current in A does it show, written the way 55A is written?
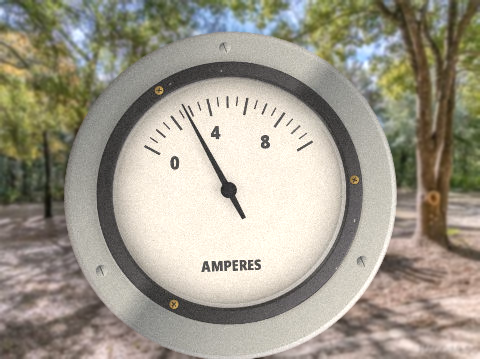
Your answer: 2.75A
